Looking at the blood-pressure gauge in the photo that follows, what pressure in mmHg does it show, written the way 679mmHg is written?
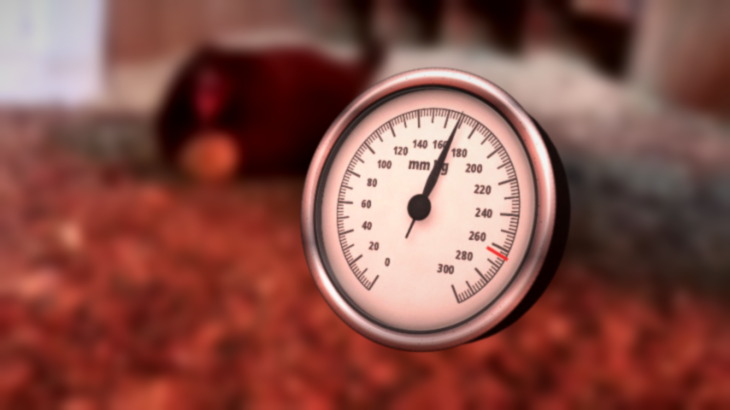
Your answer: 170mmHg
